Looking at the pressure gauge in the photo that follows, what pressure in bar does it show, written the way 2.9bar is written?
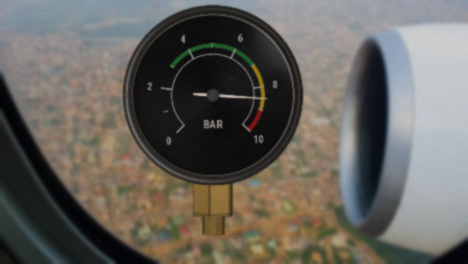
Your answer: 8.5bar
